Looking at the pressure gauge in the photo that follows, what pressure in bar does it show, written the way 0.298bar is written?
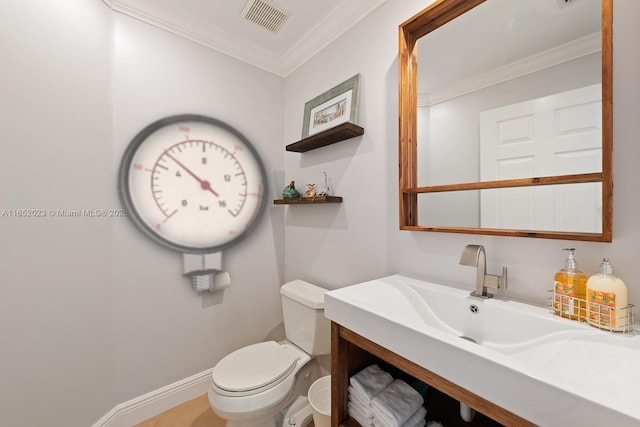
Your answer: 5bar
